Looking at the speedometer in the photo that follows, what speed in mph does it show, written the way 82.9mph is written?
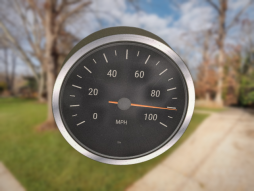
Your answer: 90mph
